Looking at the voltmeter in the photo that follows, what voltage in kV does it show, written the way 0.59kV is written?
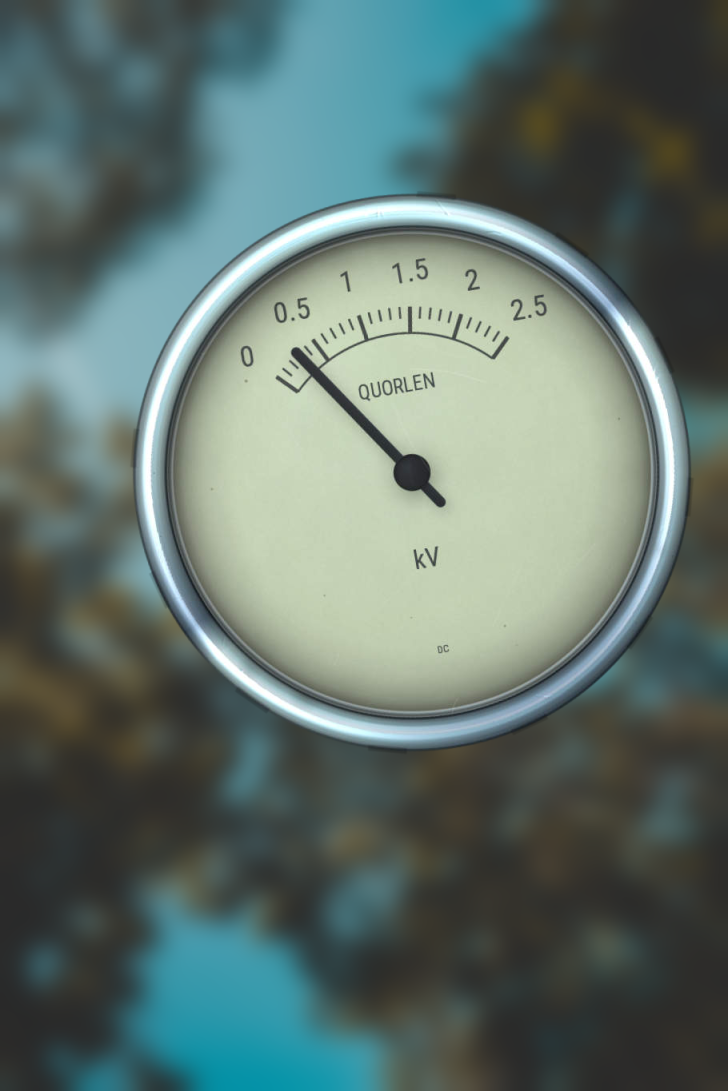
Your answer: 0.3kV
